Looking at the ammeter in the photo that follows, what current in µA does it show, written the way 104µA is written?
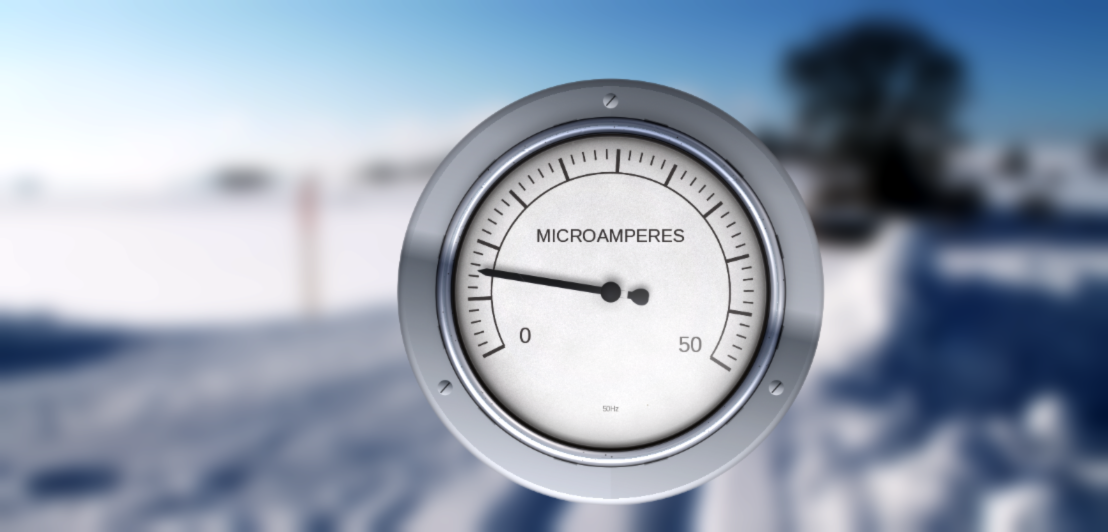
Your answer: 7.5µA
